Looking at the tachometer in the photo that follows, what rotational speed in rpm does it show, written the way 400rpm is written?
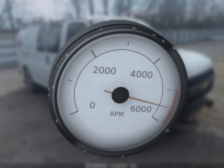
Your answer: 5500rpm
